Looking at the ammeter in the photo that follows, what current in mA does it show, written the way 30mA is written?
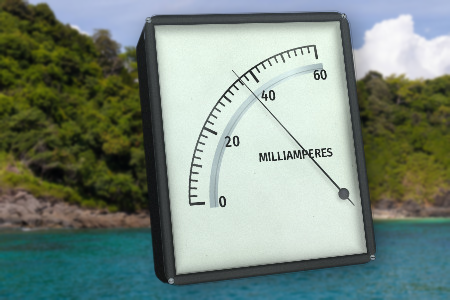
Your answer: 36mA
